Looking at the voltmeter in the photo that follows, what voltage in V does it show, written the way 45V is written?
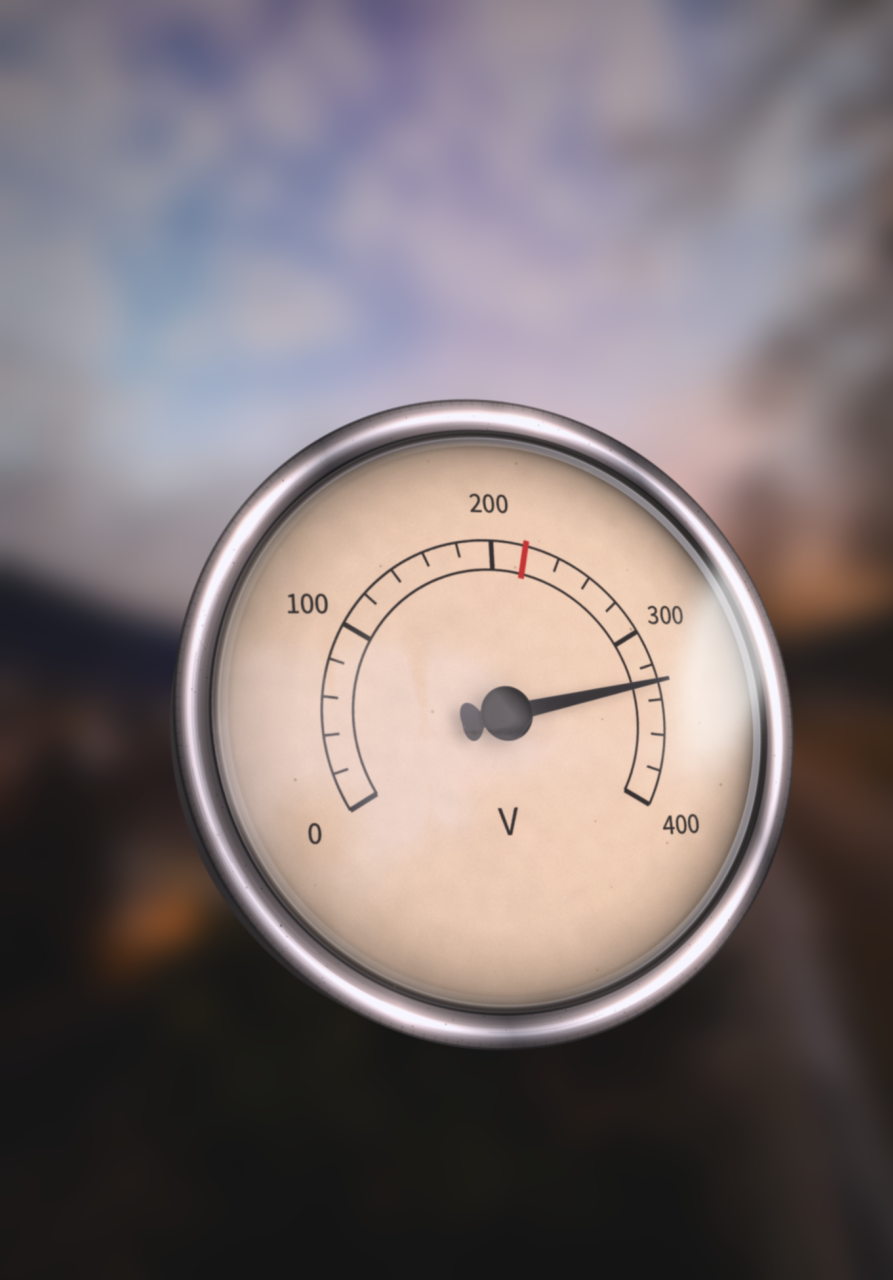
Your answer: 330V
